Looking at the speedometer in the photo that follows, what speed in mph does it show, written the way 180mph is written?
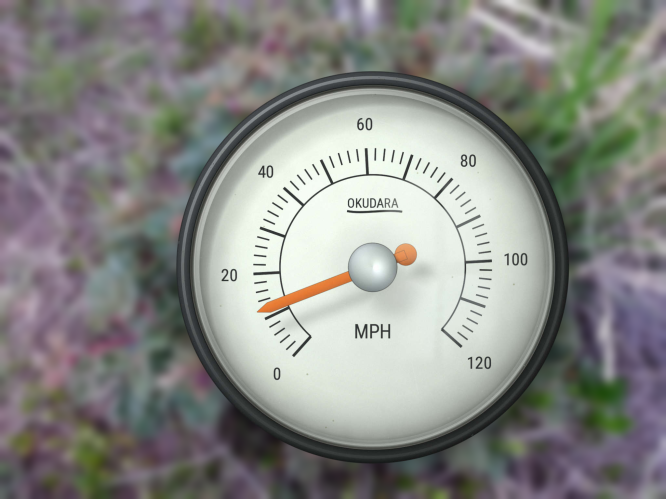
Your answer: 12mph
